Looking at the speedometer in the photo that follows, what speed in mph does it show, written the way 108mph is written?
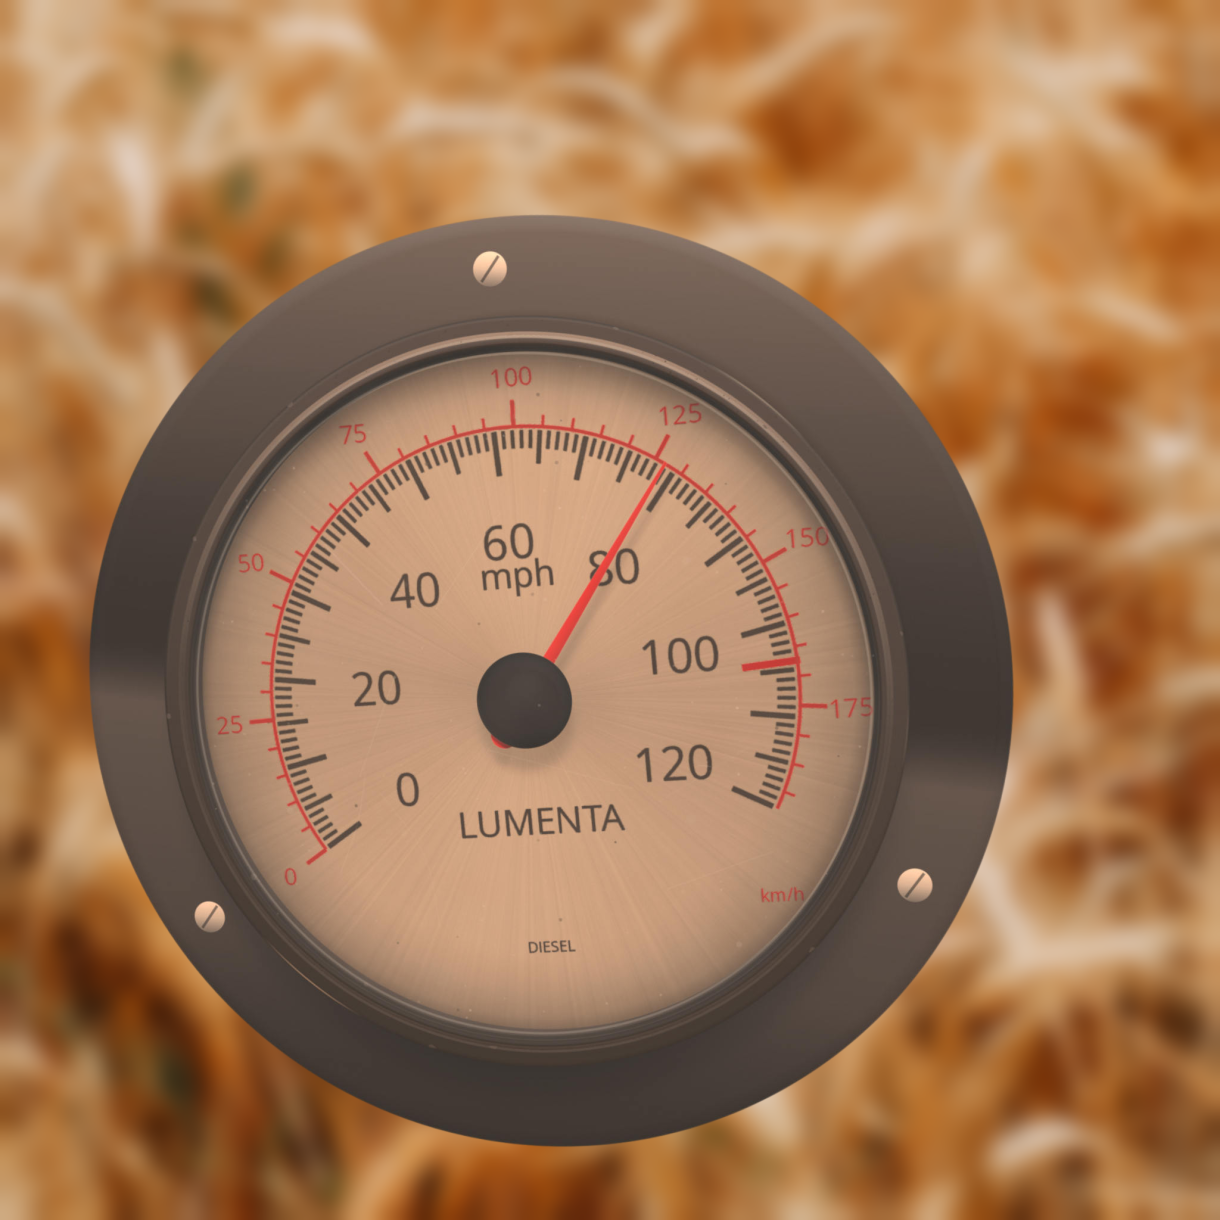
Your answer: 79mph
